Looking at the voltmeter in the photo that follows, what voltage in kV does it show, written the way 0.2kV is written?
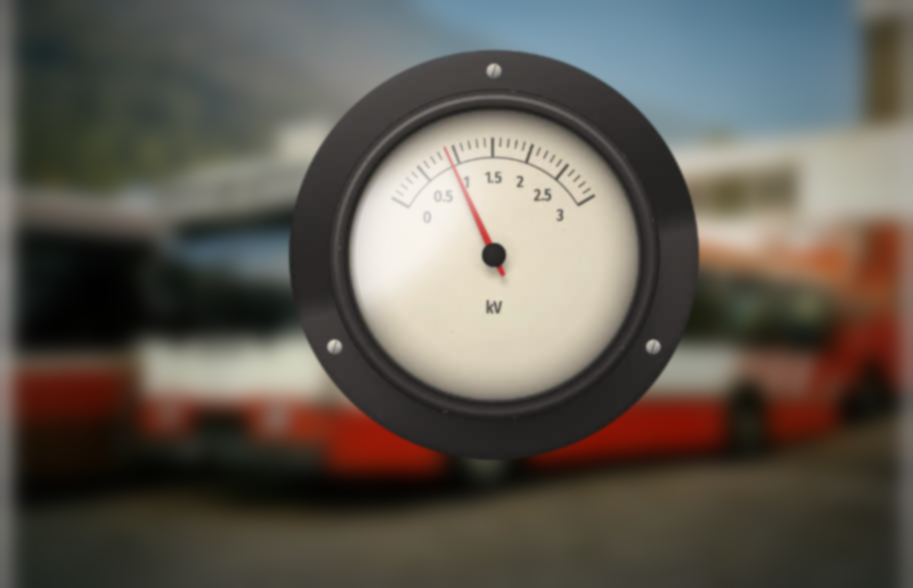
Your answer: 0.9kV
